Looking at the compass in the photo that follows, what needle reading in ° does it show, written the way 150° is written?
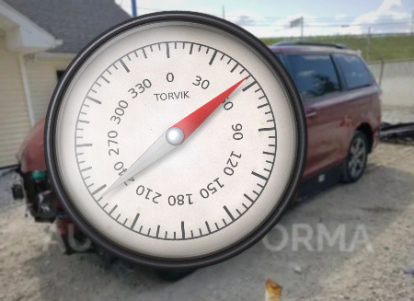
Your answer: 55°
